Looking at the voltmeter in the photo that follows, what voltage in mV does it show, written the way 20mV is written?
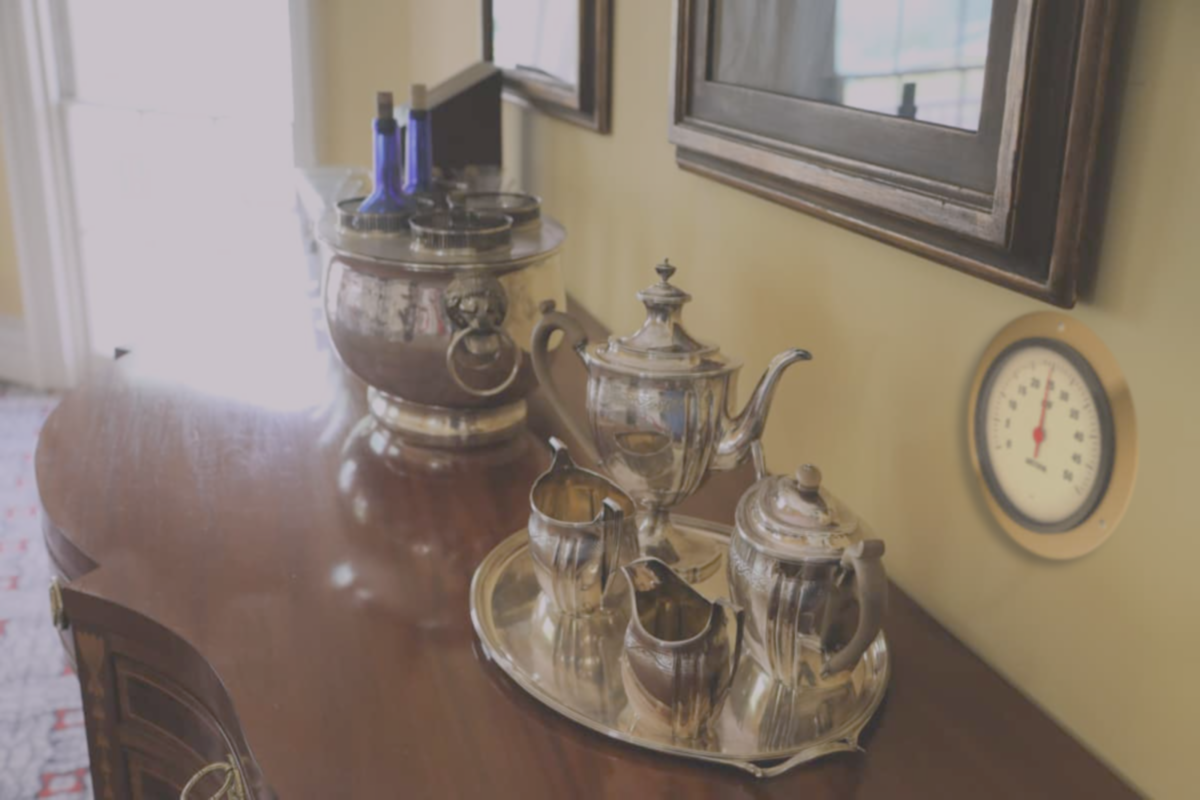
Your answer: 25mV
